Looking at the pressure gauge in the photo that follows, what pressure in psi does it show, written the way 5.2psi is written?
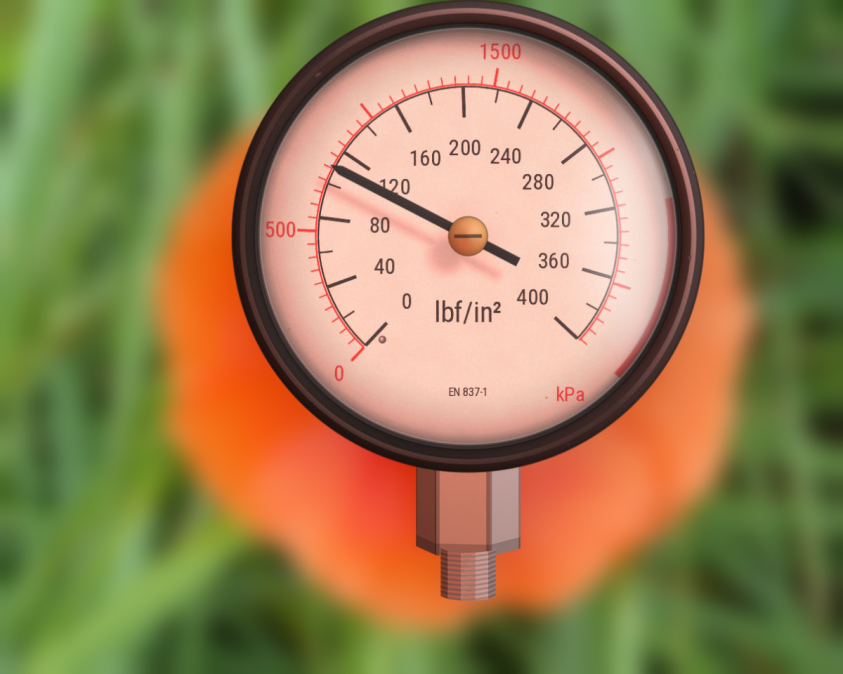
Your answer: 110psi
